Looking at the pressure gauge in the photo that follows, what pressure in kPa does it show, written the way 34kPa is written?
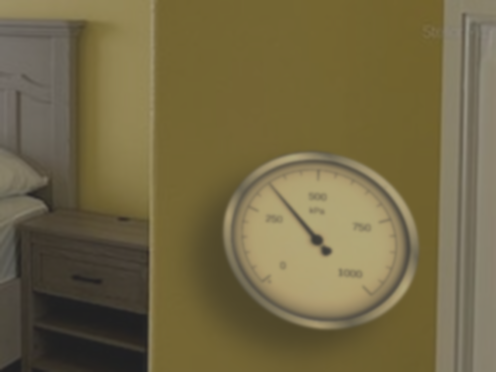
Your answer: 350kPa
